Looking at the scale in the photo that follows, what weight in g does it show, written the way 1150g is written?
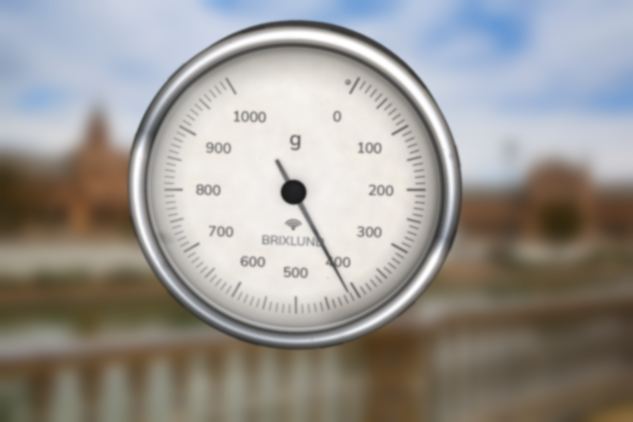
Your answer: 410g
